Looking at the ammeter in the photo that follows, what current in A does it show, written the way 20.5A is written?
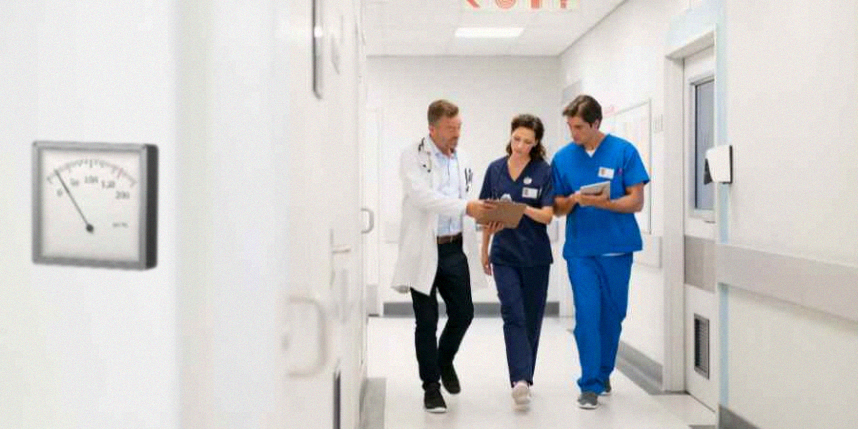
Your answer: 25A
